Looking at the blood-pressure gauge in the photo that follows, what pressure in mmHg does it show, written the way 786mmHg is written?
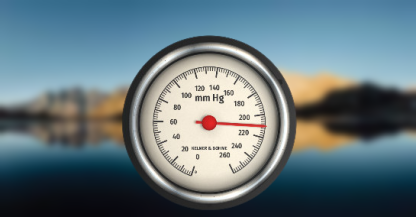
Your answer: 210mmHg
